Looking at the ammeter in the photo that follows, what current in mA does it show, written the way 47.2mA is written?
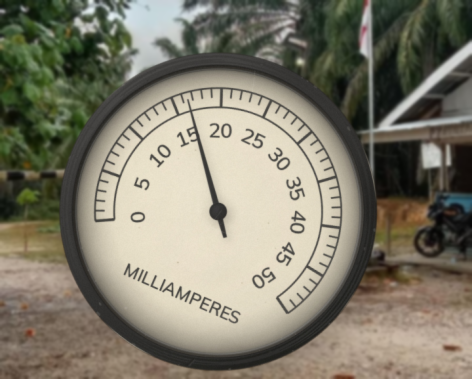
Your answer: 16.5mA
